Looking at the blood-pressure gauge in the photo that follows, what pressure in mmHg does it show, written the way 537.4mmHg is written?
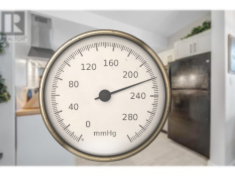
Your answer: 220mmHg
